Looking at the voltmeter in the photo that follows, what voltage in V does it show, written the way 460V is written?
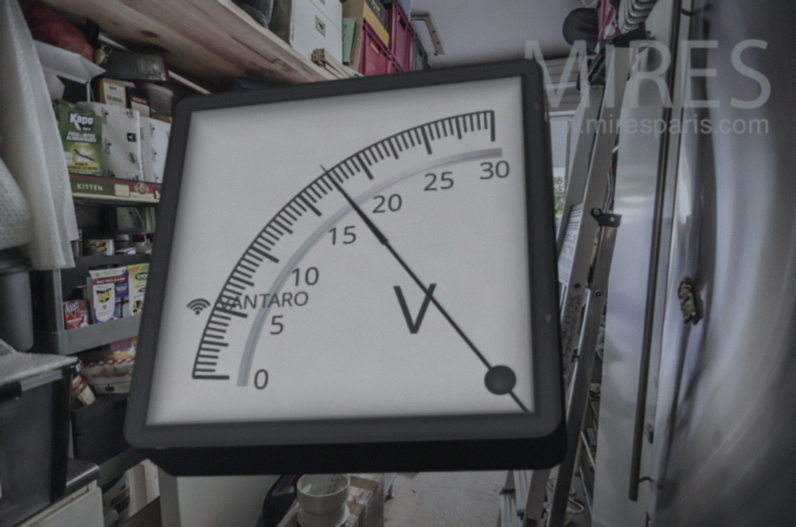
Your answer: 17.5V
